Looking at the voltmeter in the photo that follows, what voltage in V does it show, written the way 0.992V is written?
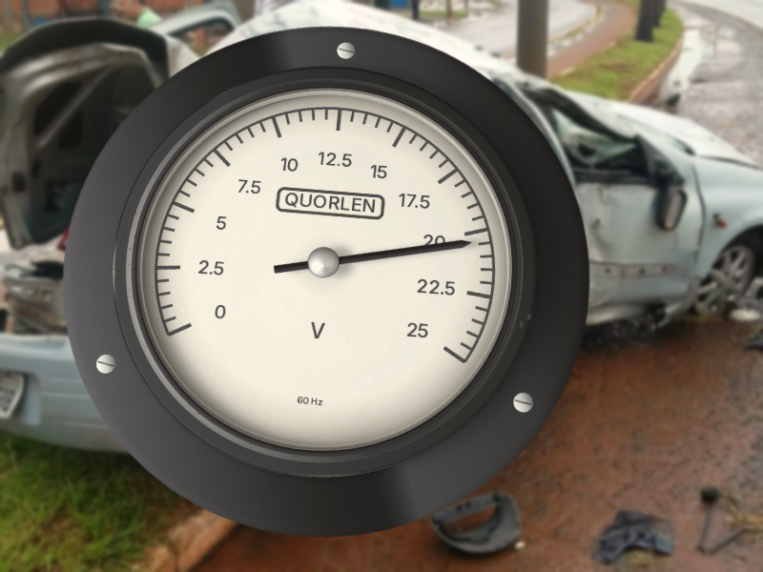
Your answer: 20.5V
